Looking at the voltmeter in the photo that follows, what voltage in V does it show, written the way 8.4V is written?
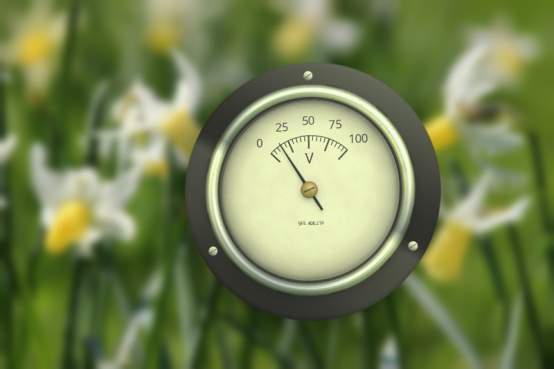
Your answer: 15V
